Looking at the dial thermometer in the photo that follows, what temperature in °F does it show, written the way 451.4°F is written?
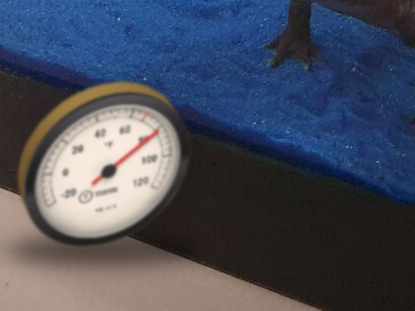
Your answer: 80°F
